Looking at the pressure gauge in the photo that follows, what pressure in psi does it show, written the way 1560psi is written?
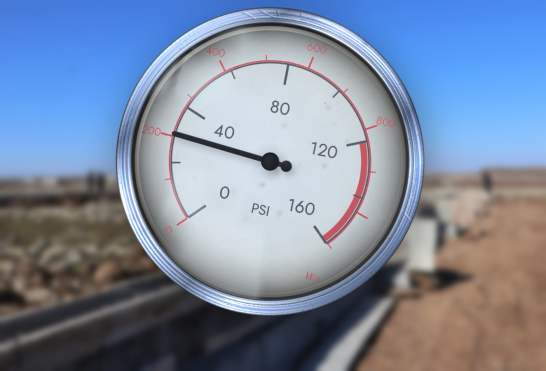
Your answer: 30psi
